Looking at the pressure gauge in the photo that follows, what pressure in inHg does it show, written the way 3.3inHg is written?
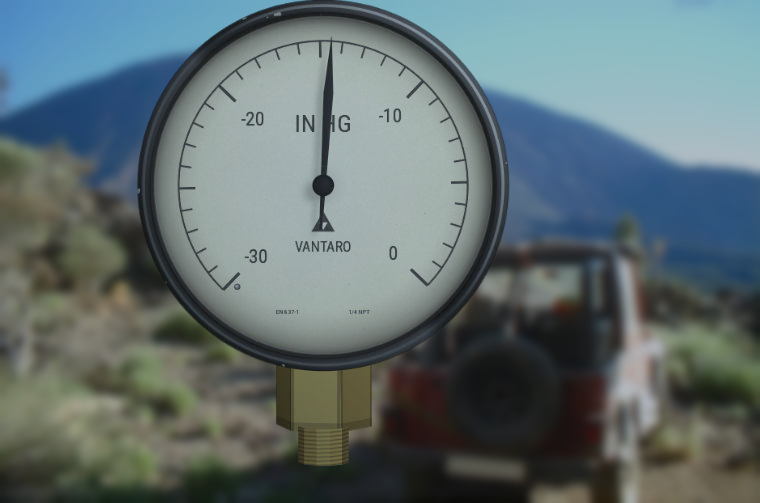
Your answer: -14.5inHg
